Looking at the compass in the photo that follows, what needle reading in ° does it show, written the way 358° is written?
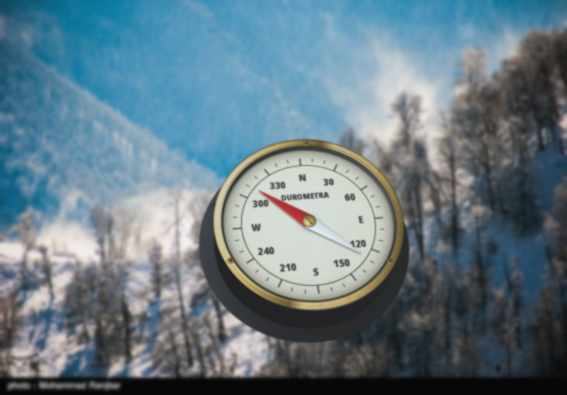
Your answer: 310°
